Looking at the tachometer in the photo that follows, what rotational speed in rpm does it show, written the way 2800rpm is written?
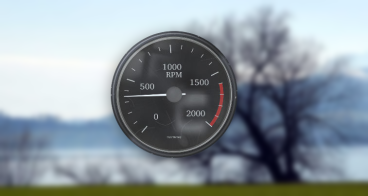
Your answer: 350rpm
